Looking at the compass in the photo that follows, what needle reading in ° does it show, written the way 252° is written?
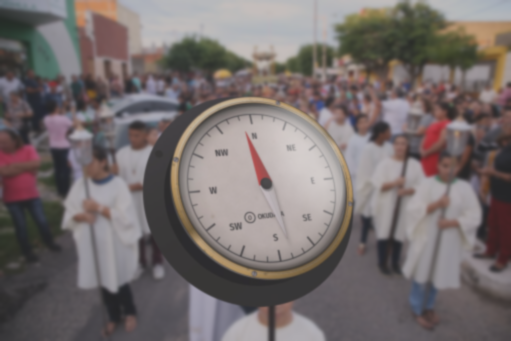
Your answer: 350°
